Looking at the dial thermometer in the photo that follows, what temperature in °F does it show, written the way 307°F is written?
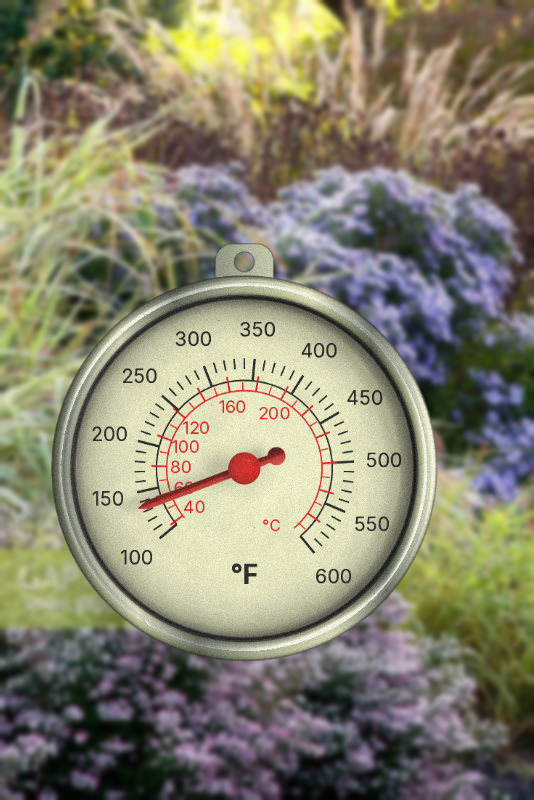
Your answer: 135°F
